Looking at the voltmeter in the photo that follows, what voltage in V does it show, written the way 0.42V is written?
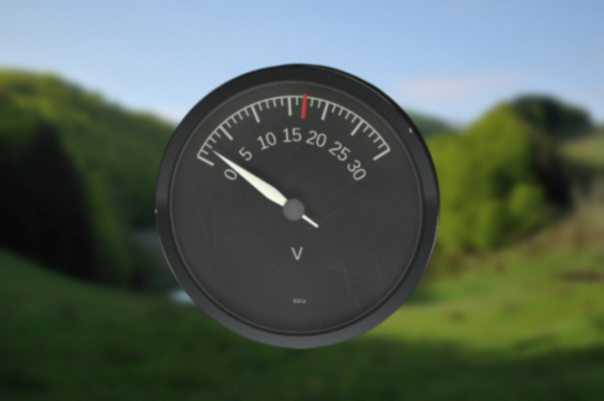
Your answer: 2V
